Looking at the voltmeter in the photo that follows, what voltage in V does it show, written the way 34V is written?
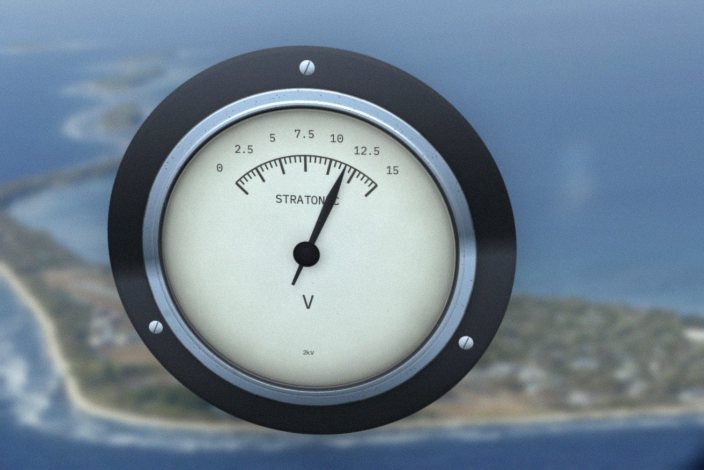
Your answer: 11.5V
